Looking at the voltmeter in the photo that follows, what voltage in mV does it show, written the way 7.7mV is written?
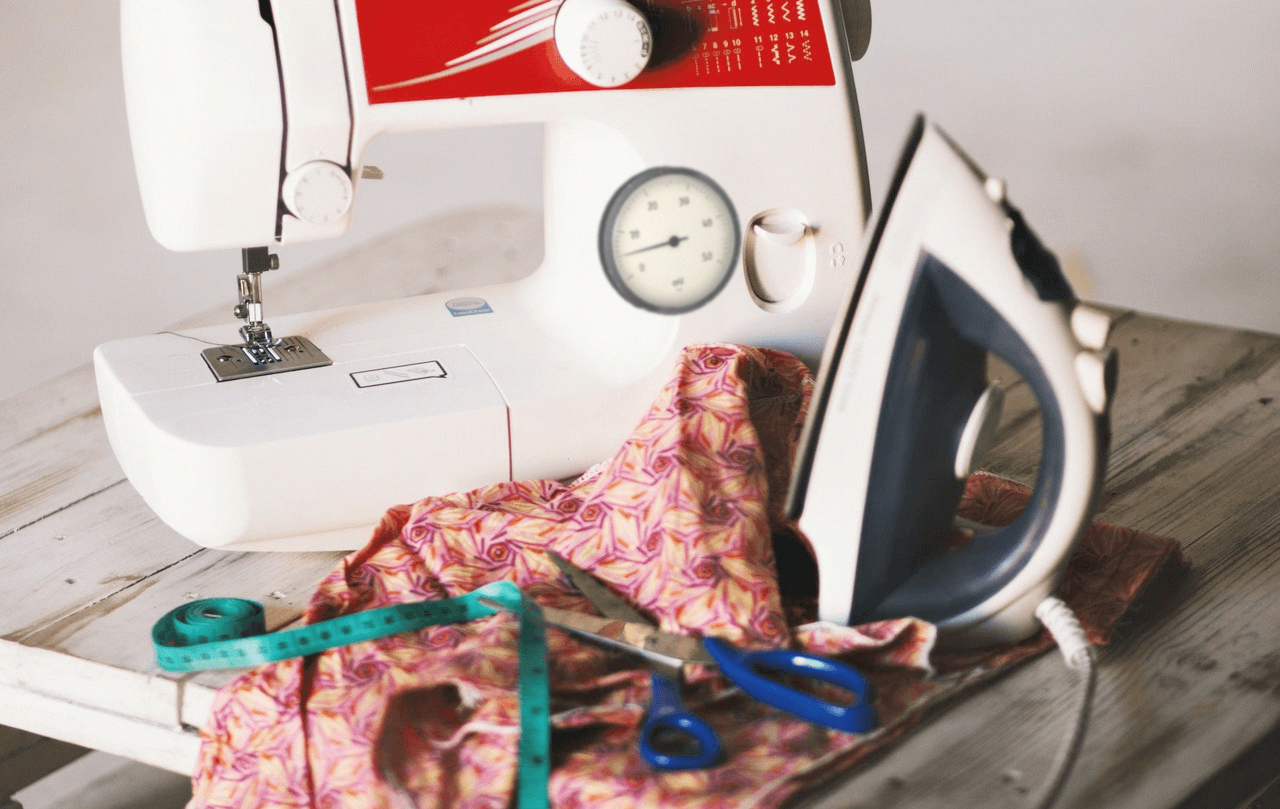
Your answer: 5mV
